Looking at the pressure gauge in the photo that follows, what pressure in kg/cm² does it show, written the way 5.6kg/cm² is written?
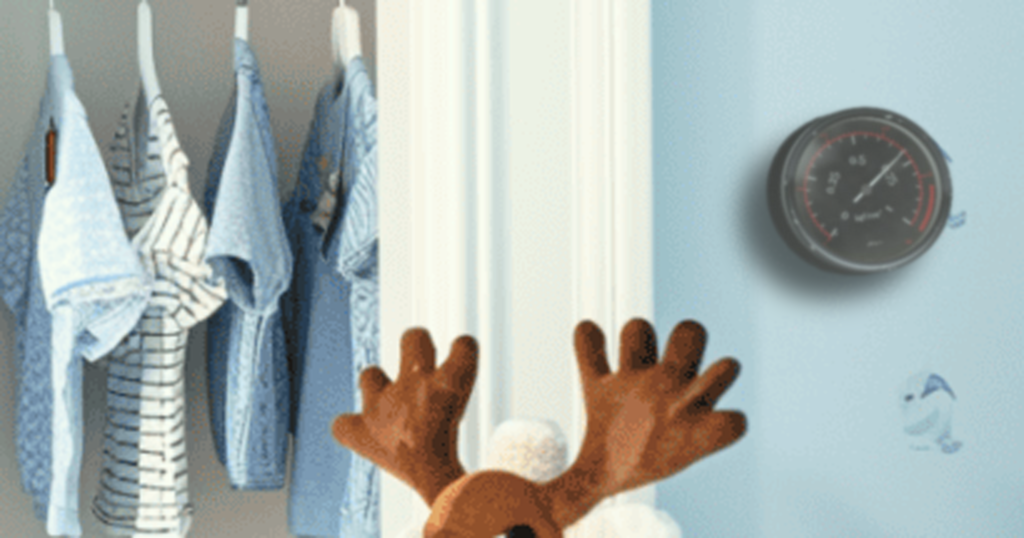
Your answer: 0.7kg/cm²
